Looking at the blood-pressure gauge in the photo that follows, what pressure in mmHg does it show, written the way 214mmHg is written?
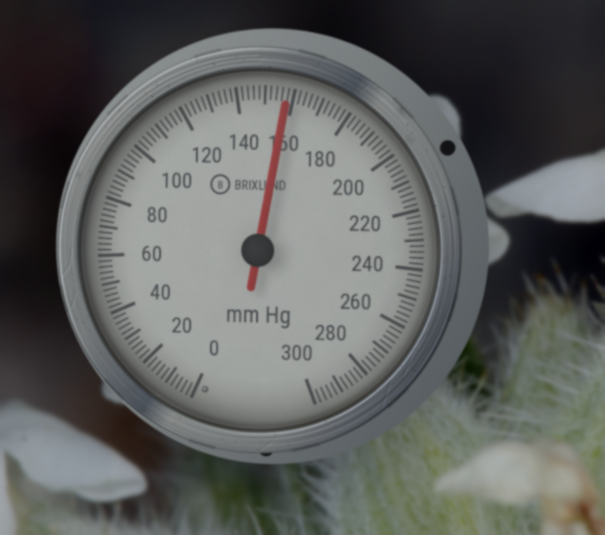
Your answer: 158mmHg
